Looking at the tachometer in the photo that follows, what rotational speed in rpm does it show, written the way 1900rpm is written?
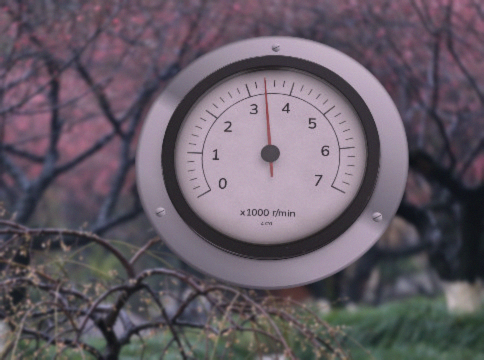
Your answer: 3400rpm
